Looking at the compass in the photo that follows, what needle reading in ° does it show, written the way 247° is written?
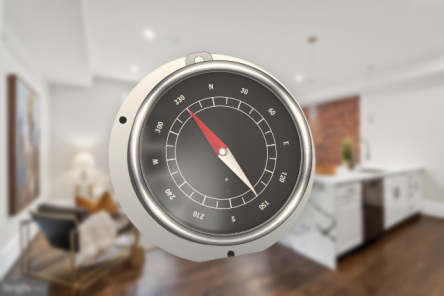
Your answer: 330°
